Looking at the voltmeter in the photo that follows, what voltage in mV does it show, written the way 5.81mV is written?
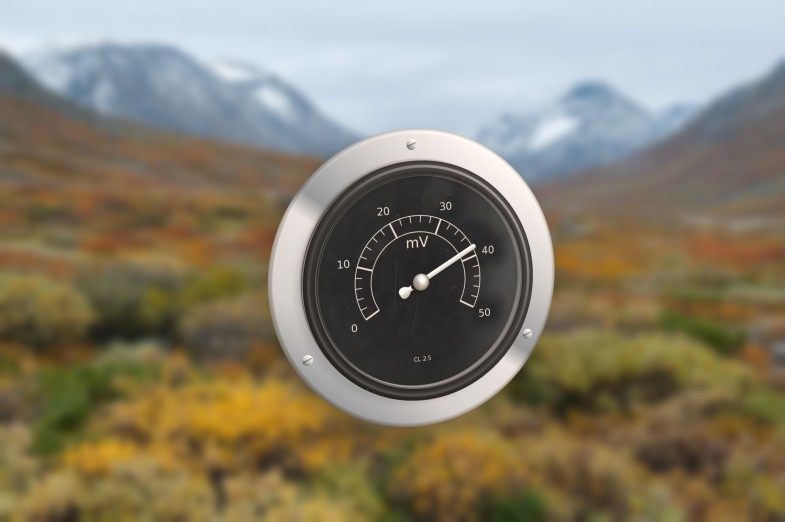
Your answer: 38mV
